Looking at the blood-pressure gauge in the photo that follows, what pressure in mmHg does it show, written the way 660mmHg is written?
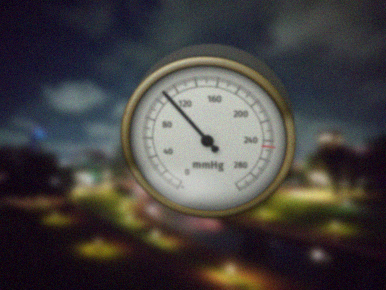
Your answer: 110mmHg
